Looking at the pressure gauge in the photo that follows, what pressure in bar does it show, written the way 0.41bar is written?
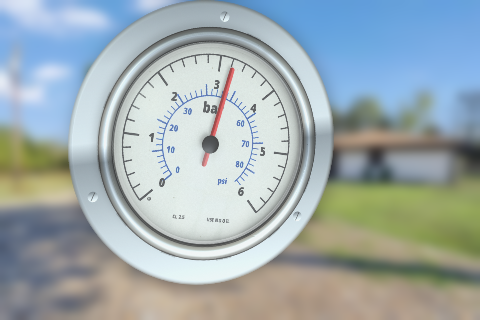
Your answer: 3.2bar
